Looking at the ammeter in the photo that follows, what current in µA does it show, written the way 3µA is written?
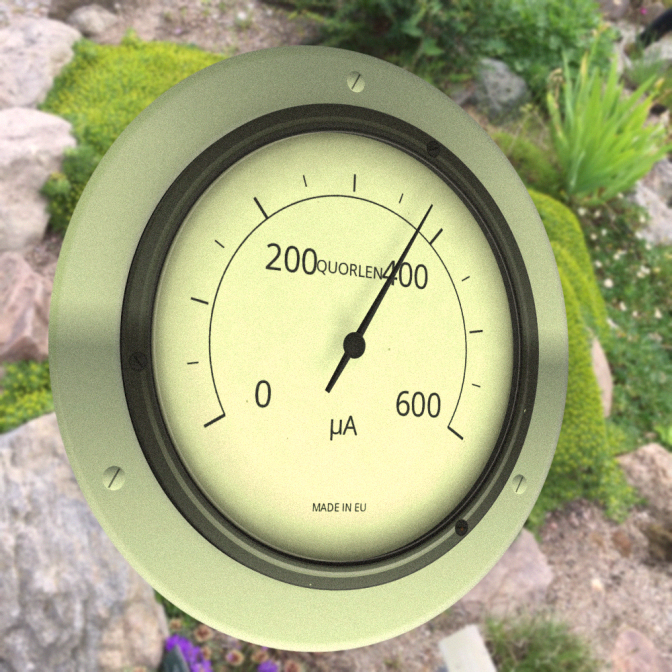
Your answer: 375µA
